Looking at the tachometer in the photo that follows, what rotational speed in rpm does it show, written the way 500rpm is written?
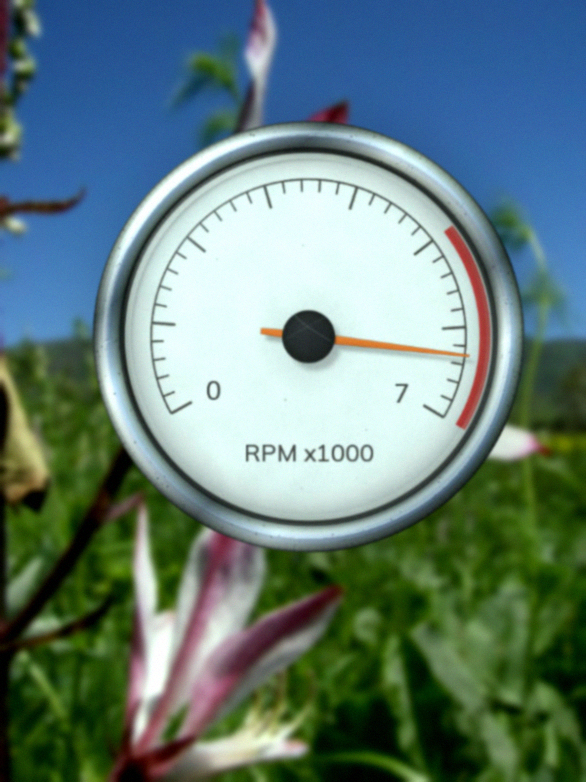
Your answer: 6300rpm
